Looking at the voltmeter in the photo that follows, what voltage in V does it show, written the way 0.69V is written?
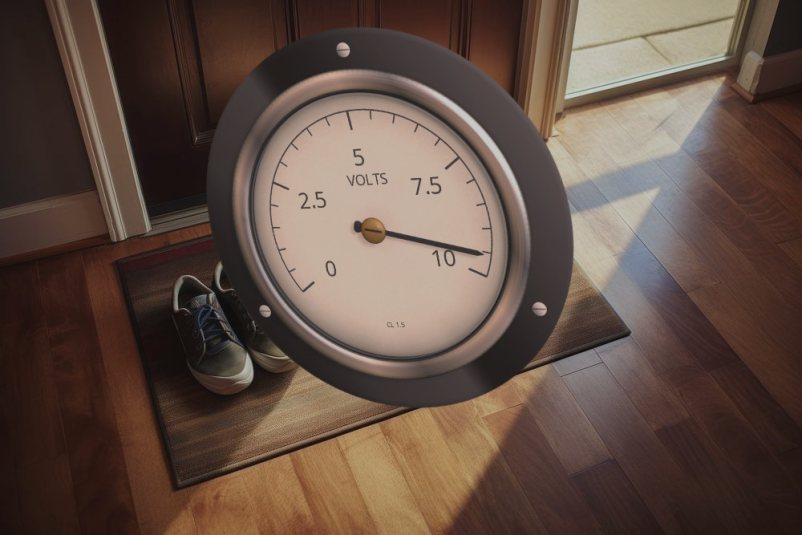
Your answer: 9.5V
